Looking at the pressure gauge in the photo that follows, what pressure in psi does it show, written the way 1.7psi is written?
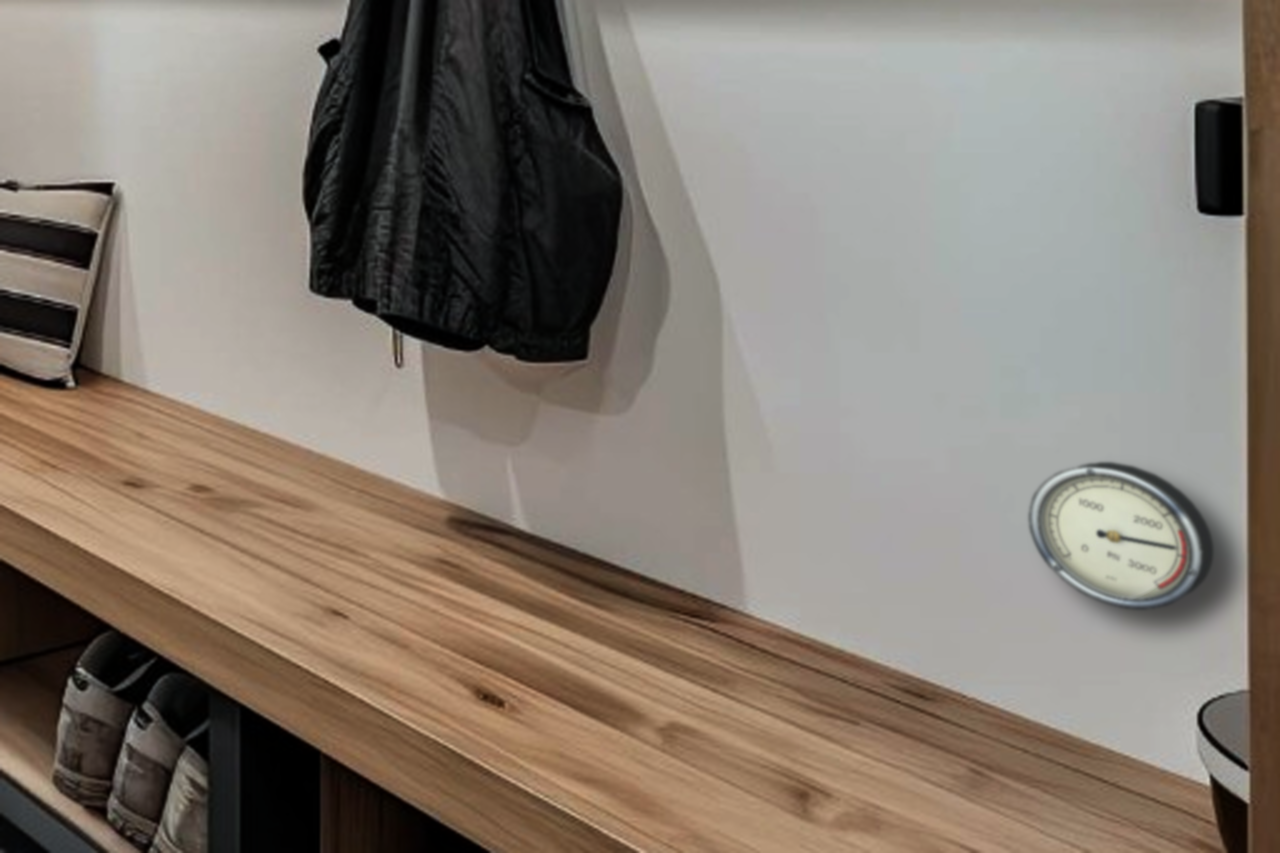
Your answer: 2400psi
